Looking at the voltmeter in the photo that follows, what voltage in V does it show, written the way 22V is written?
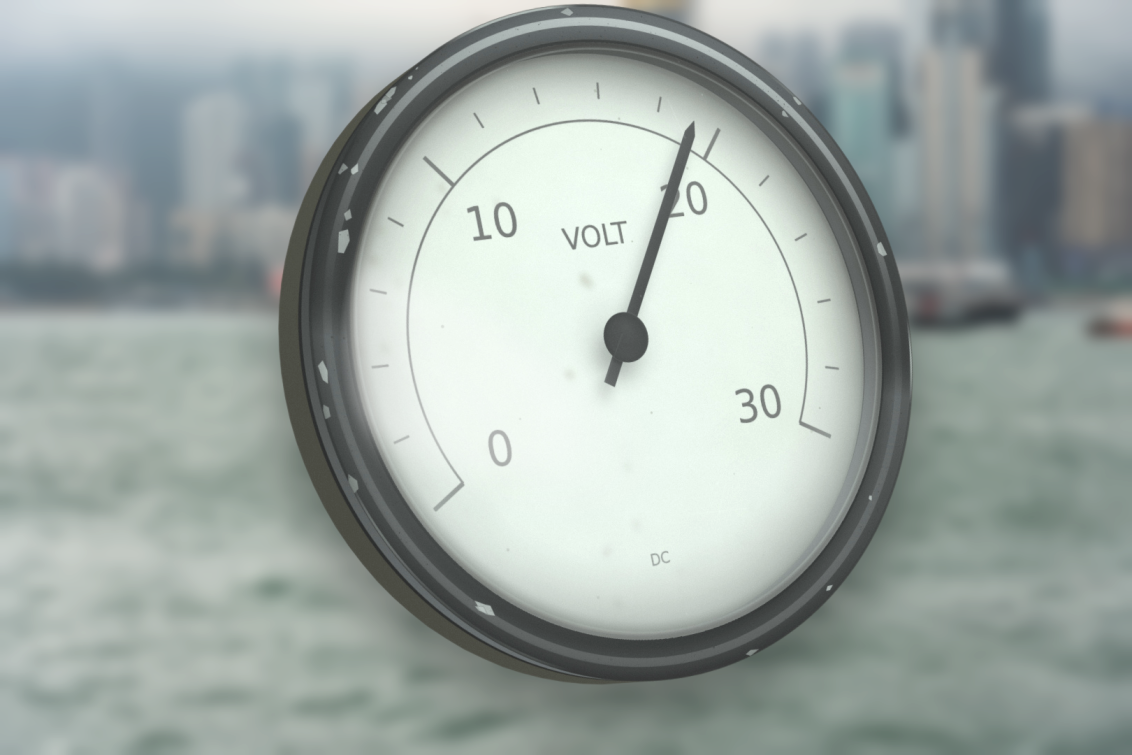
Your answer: 19V
